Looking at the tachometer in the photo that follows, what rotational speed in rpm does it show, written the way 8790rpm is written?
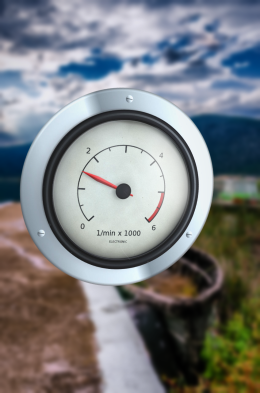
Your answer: 1500rpm
